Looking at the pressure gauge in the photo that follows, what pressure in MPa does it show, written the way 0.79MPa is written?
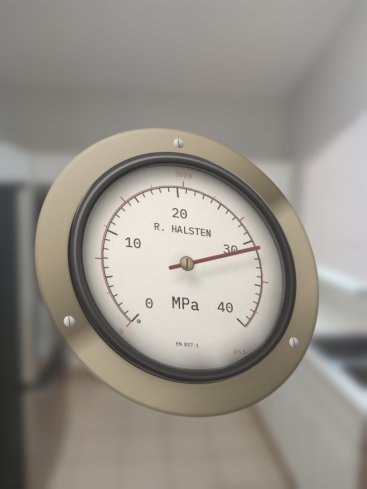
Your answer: 31MPa
